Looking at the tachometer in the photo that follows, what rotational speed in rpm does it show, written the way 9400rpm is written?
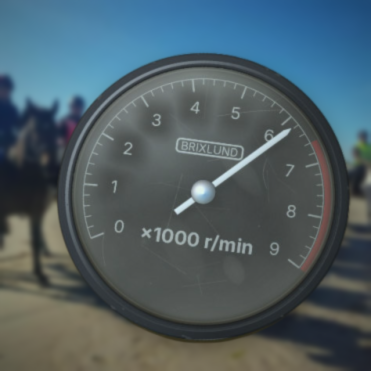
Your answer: 6200rpm
